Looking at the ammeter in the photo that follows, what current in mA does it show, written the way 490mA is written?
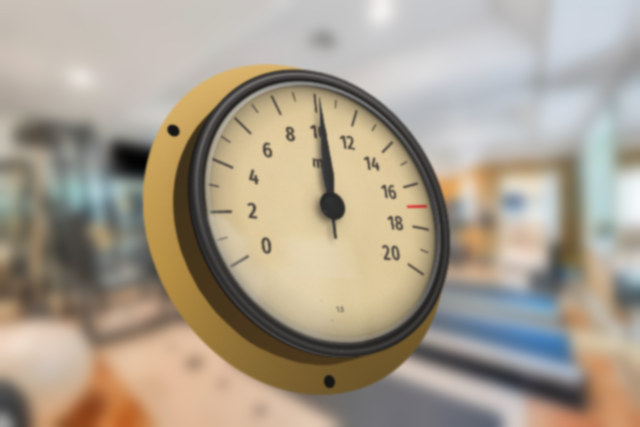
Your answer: 10mA
